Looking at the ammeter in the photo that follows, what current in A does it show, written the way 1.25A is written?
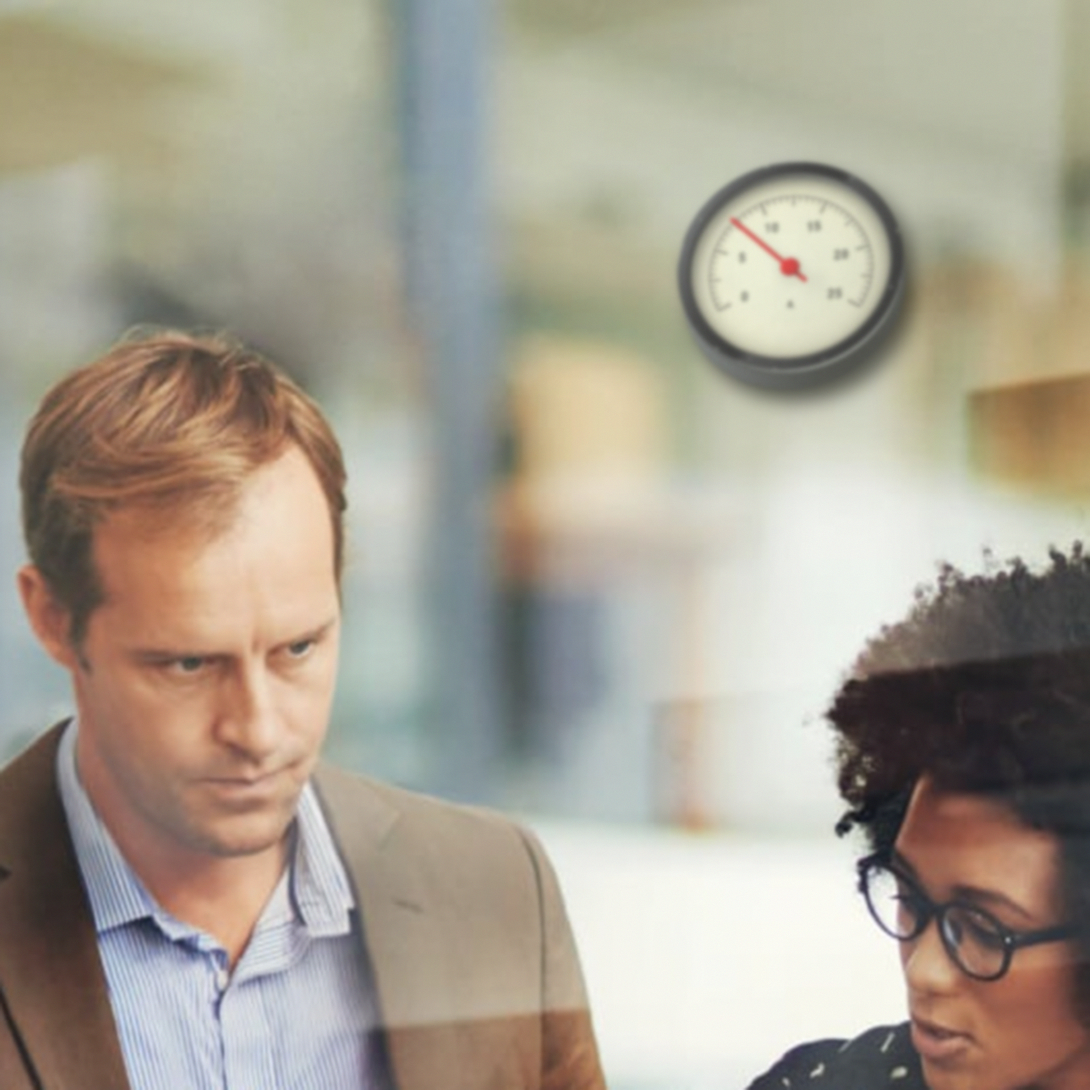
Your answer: 7.5A
